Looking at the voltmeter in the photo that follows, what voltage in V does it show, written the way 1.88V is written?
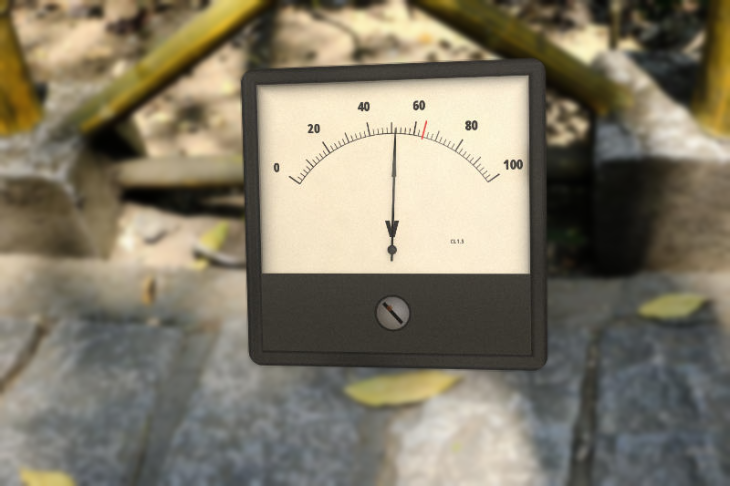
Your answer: 52V
